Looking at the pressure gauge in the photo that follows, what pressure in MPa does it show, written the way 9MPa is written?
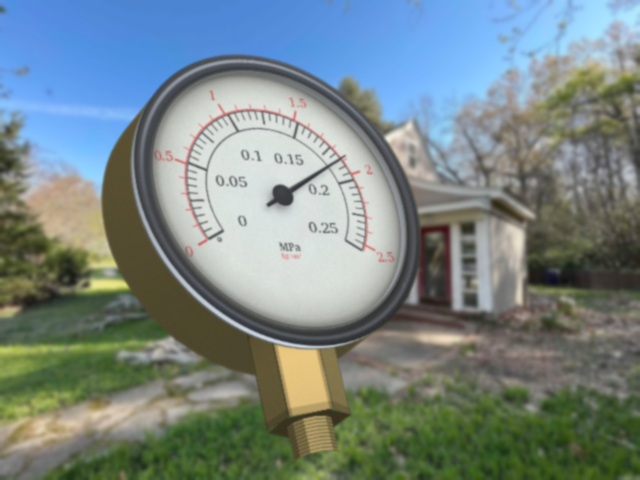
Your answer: 0.185MPa
